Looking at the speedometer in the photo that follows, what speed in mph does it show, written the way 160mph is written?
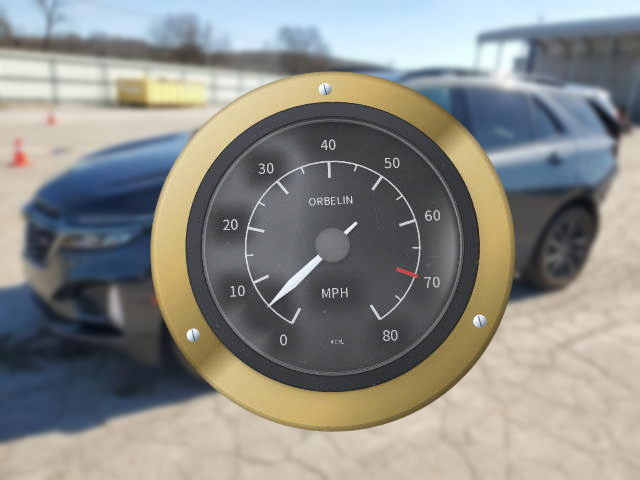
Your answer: 5mph
